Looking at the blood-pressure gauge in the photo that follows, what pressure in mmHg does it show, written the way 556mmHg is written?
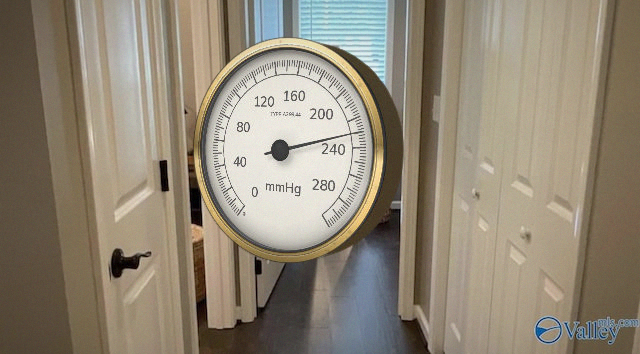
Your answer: 230mmHg
